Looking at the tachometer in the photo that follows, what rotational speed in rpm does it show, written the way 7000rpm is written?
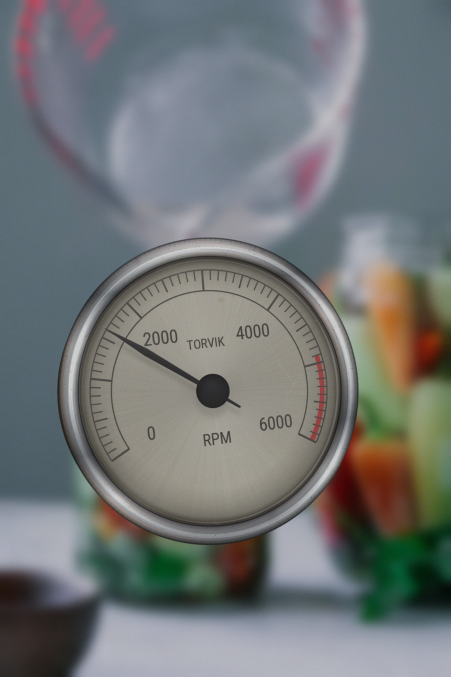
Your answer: 1600rpm
